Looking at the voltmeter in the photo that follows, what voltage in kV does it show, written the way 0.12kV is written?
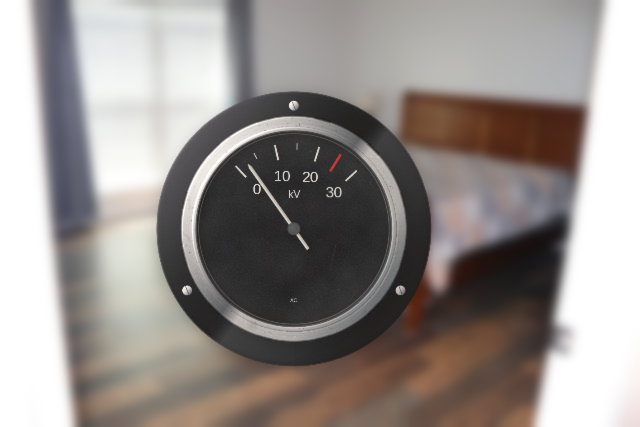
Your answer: 2.5kV
